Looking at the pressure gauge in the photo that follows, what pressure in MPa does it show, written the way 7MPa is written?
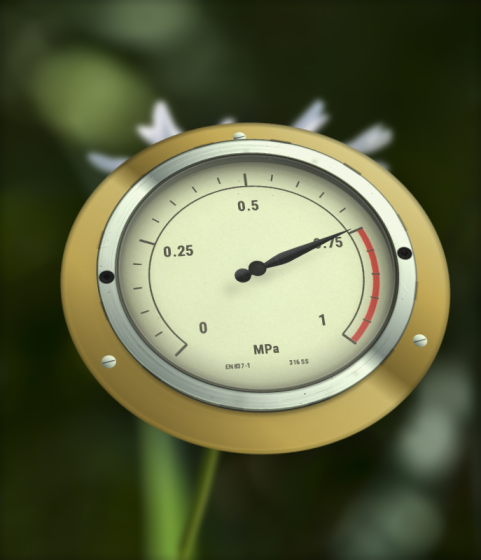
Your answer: 0.75MPa
